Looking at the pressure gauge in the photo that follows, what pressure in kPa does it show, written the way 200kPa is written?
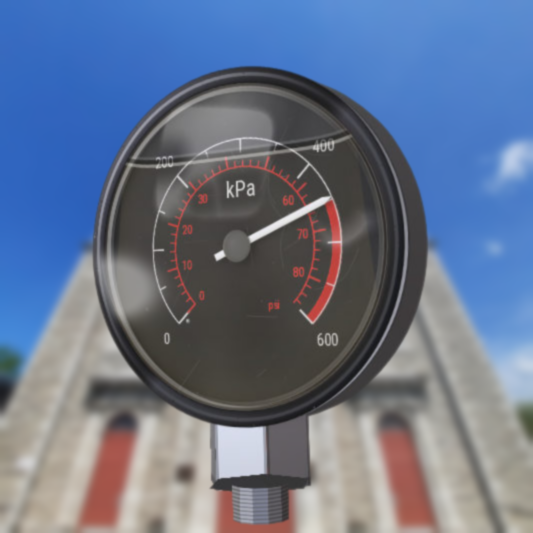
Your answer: 450kPa
